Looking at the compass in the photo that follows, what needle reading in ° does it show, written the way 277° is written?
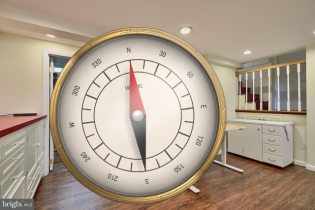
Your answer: 0°
